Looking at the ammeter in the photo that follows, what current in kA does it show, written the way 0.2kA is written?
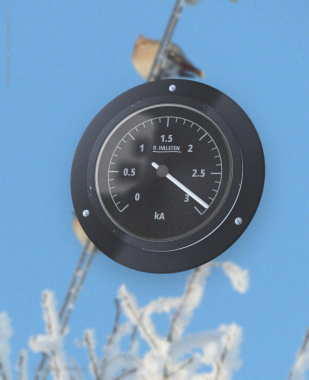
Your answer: 2.9kA
